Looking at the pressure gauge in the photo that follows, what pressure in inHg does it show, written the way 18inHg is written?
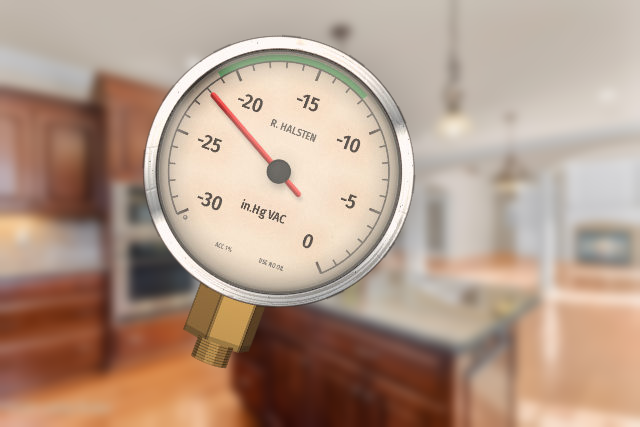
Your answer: -22inHg
